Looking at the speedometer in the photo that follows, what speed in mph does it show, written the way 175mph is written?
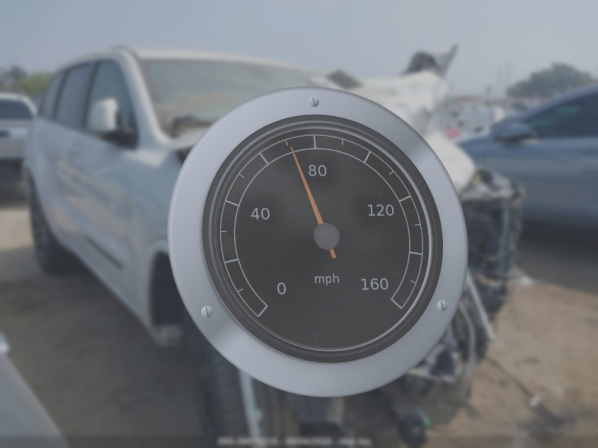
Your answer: 70mph
